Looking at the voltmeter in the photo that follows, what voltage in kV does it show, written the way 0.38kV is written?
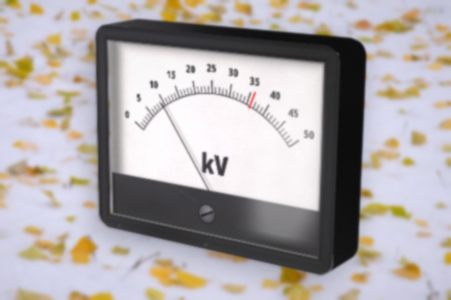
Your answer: 10kV
